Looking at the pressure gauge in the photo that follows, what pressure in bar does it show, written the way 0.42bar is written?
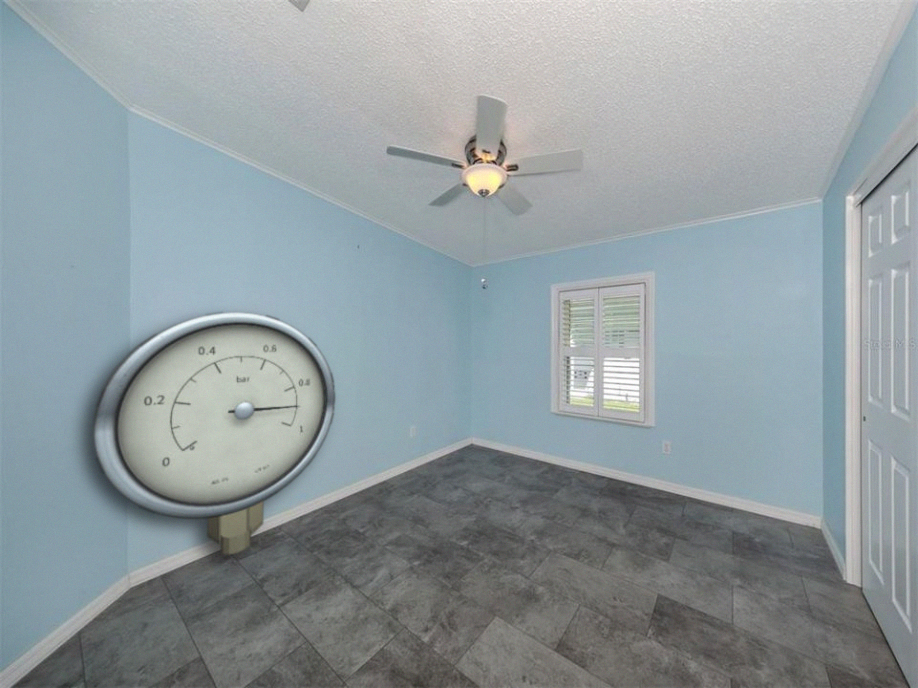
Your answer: 0.9bar
